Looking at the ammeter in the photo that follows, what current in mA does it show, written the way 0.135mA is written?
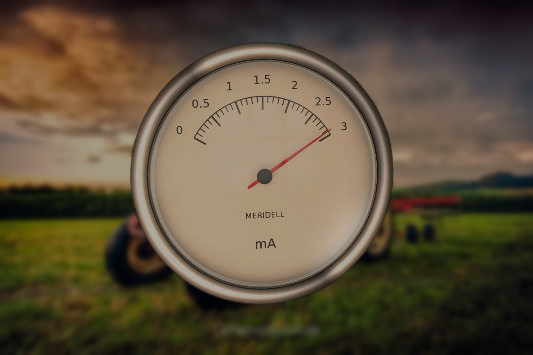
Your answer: 2.9mA
